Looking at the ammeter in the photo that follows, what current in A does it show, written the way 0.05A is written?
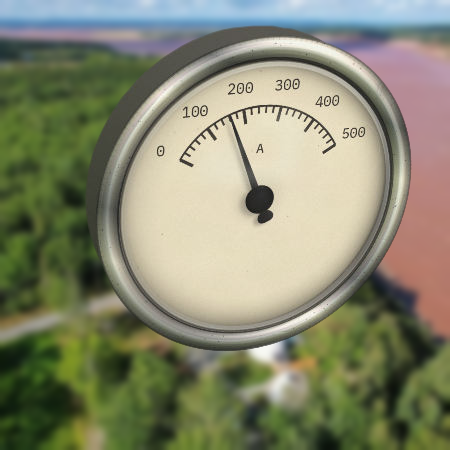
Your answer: 160A
